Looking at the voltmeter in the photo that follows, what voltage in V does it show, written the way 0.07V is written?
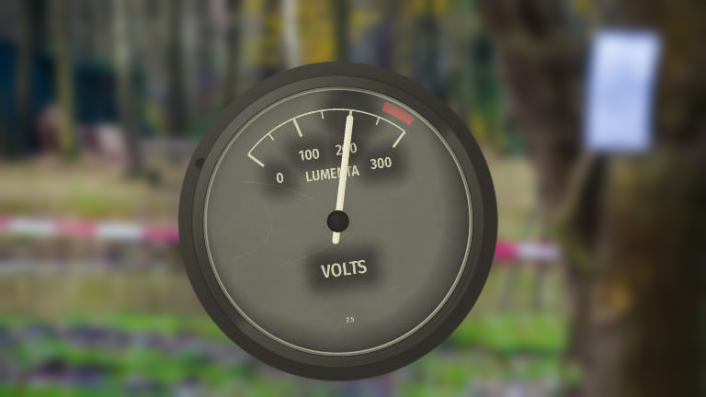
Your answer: 200V
